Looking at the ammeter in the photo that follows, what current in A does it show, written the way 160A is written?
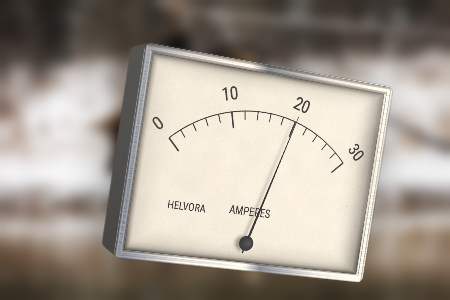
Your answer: 20A
